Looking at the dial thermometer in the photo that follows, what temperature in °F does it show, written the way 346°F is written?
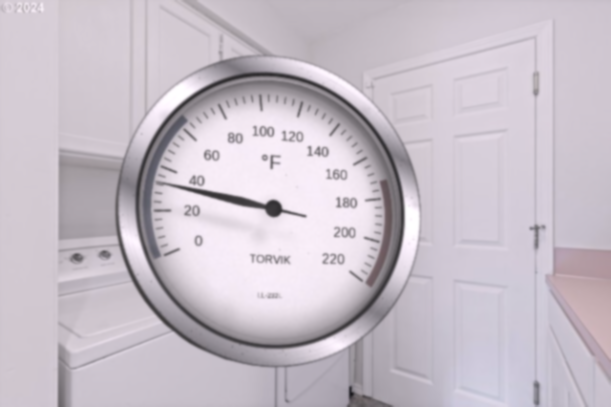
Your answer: 32°F
